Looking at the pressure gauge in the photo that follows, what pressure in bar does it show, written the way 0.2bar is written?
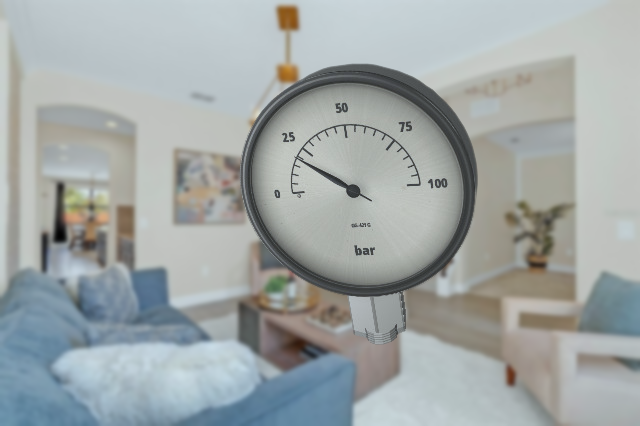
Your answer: 20bar
